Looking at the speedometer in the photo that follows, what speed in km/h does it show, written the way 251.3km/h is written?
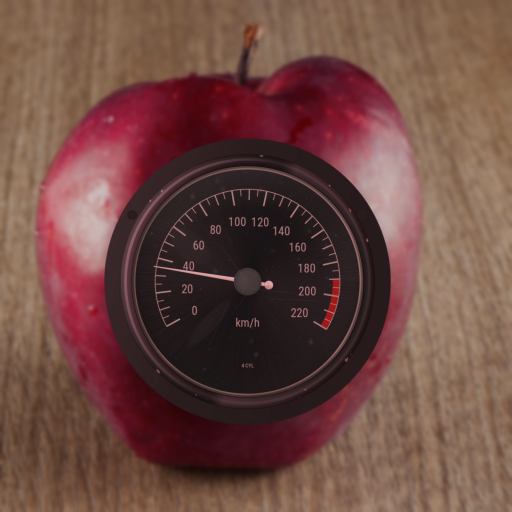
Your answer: 35km/h
